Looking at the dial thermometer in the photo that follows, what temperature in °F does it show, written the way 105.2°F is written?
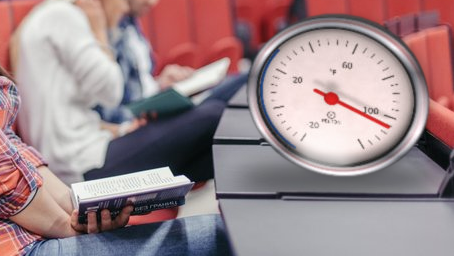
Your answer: 104°F
